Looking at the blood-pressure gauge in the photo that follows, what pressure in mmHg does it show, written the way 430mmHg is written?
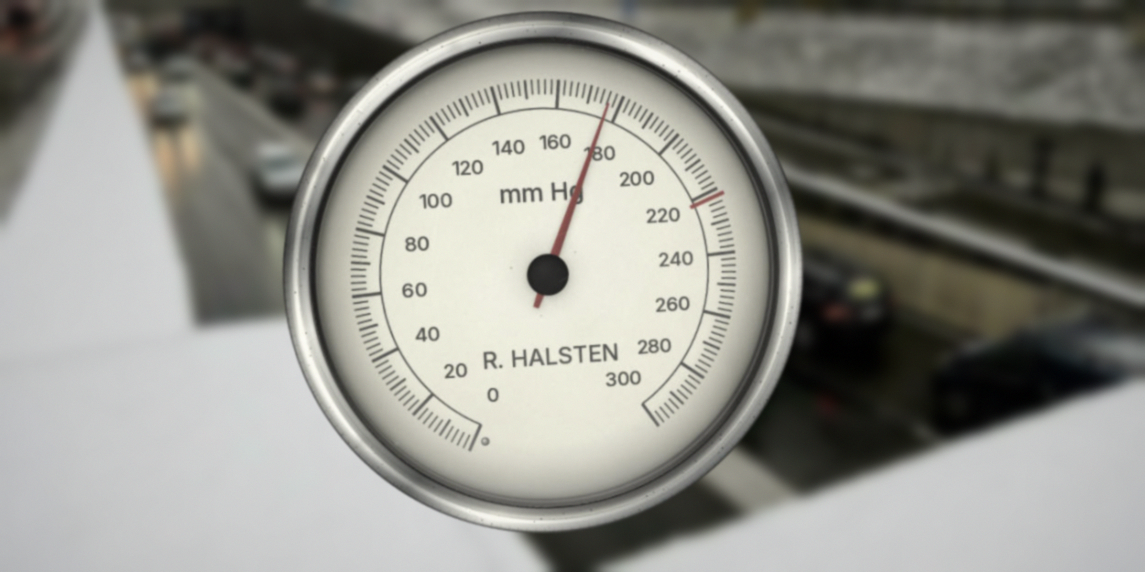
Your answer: 176mmHg
